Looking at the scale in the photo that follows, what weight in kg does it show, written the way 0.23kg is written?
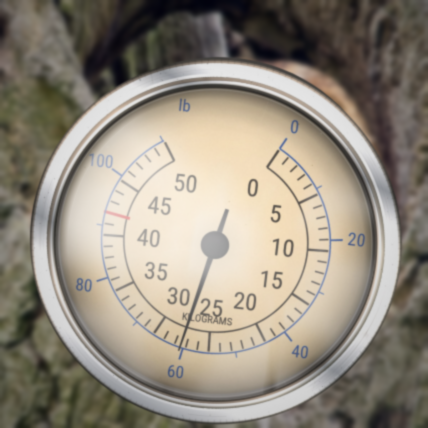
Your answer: 27.5kg
